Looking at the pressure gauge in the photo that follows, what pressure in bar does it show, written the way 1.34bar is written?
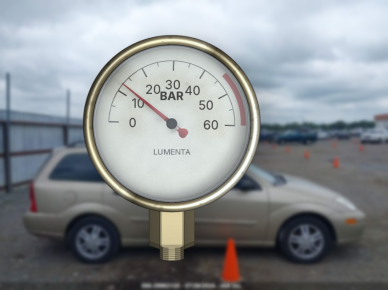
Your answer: 12.5bar
